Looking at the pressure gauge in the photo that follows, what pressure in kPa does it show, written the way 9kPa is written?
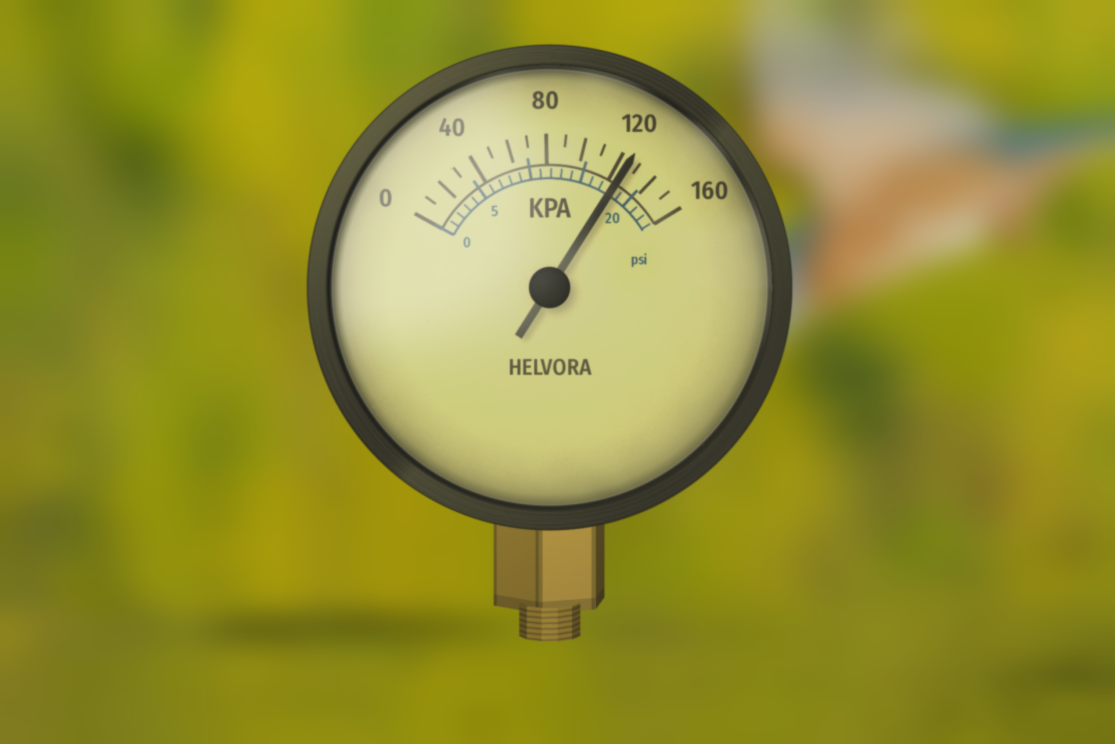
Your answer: 125kPa
